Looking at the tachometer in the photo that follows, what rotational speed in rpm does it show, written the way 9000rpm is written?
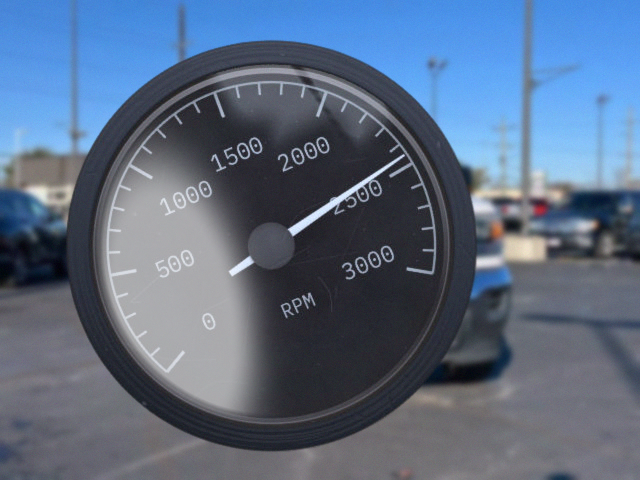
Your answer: 2450rpm
